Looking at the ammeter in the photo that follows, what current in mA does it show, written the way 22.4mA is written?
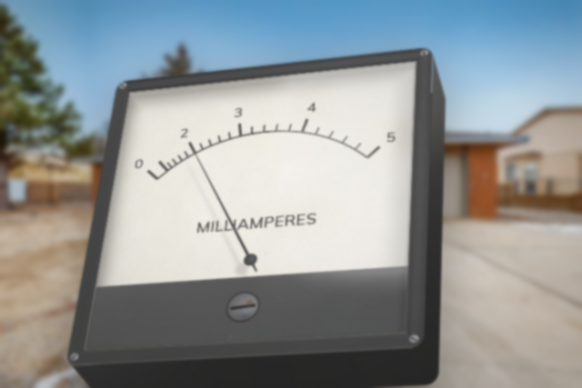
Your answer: 2mA
